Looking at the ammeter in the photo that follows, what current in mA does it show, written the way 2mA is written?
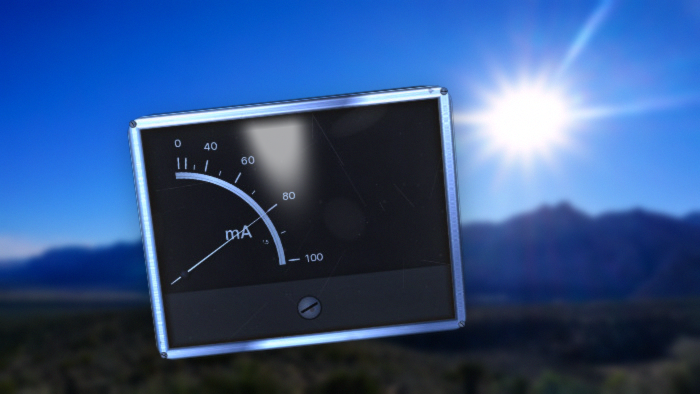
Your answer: 80mA
